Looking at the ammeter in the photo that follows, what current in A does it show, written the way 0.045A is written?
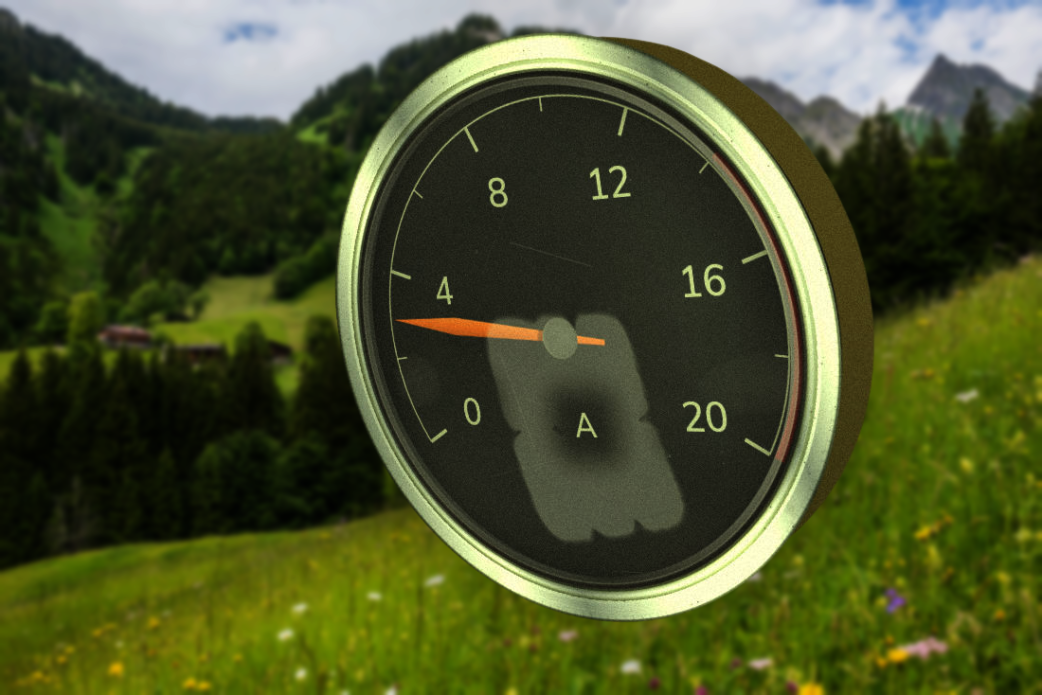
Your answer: 3A
